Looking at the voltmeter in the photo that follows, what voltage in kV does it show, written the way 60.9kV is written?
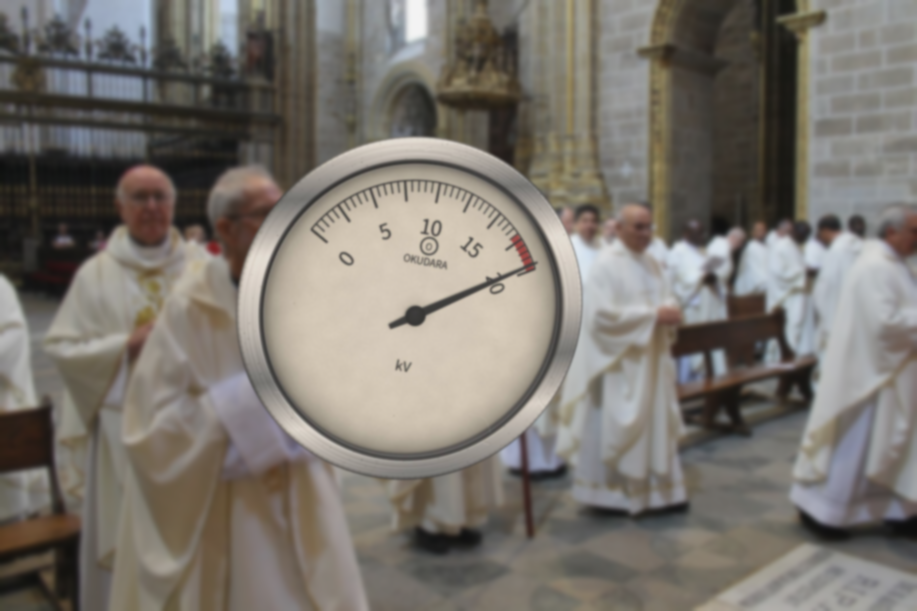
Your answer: 19.5kV
